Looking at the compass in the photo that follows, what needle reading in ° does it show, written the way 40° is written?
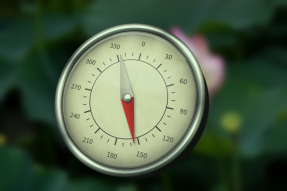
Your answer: 155°
